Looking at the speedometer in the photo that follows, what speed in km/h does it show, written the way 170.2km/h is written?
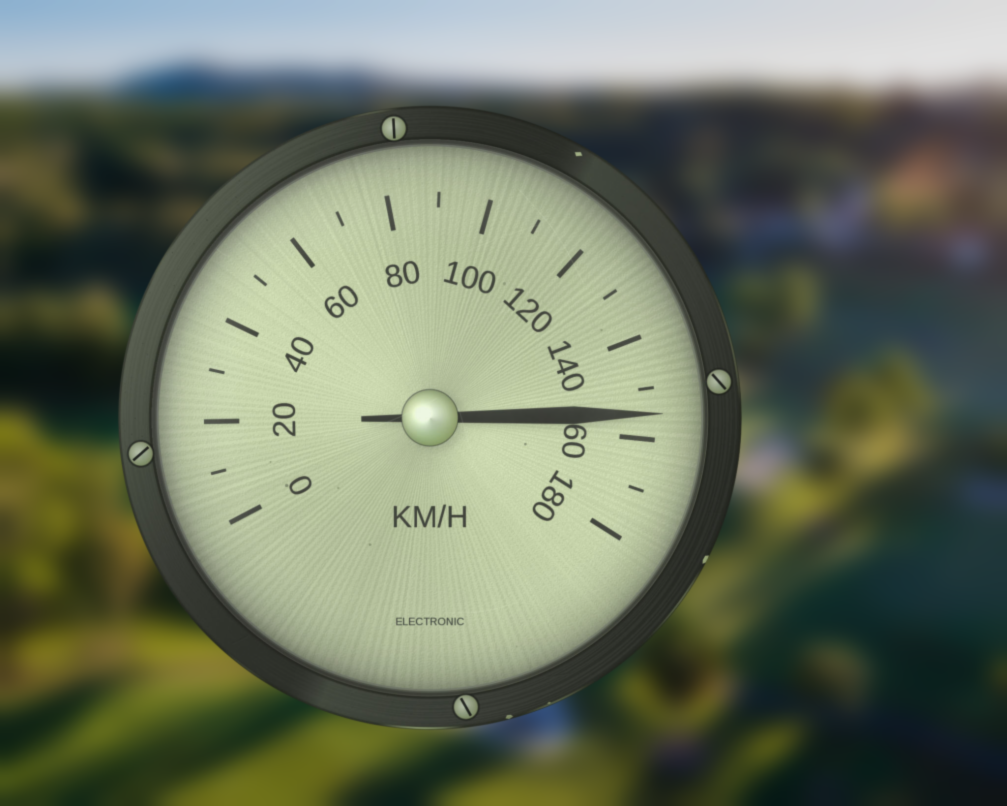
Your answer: 155km/h
